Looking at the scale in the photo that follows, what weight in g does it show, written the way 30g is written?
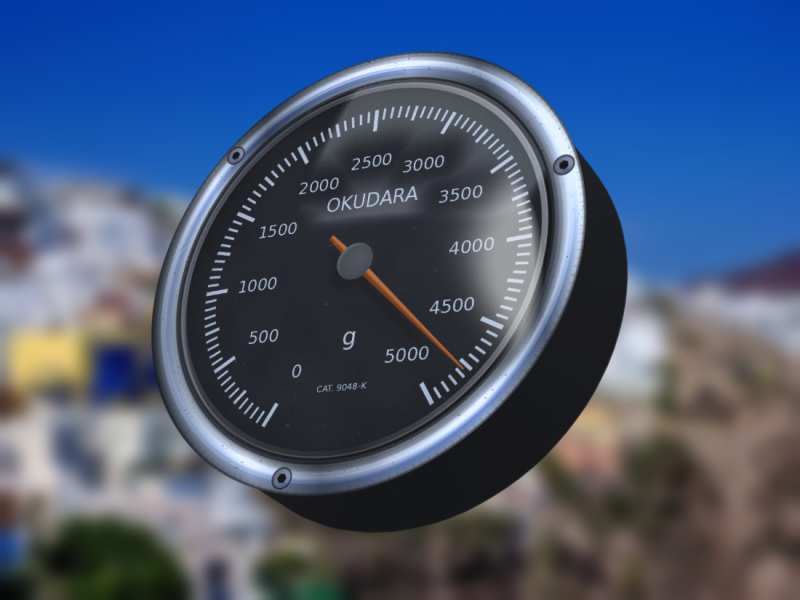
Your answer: 4775g
